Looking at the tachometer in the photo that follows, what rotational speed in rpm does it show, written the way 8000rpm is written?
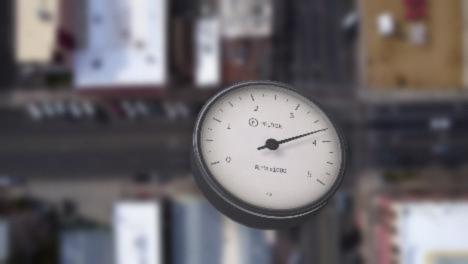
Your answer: 3750rpm
